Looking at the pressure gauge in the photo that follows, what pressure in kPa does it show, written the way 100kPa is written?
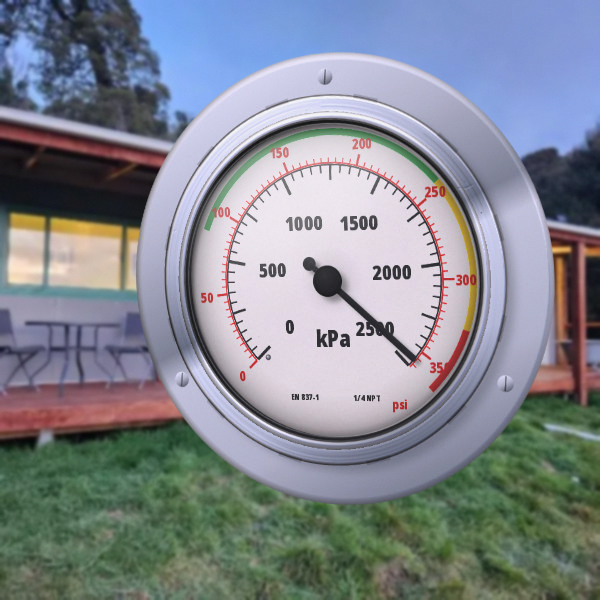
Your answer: 2450kPa
